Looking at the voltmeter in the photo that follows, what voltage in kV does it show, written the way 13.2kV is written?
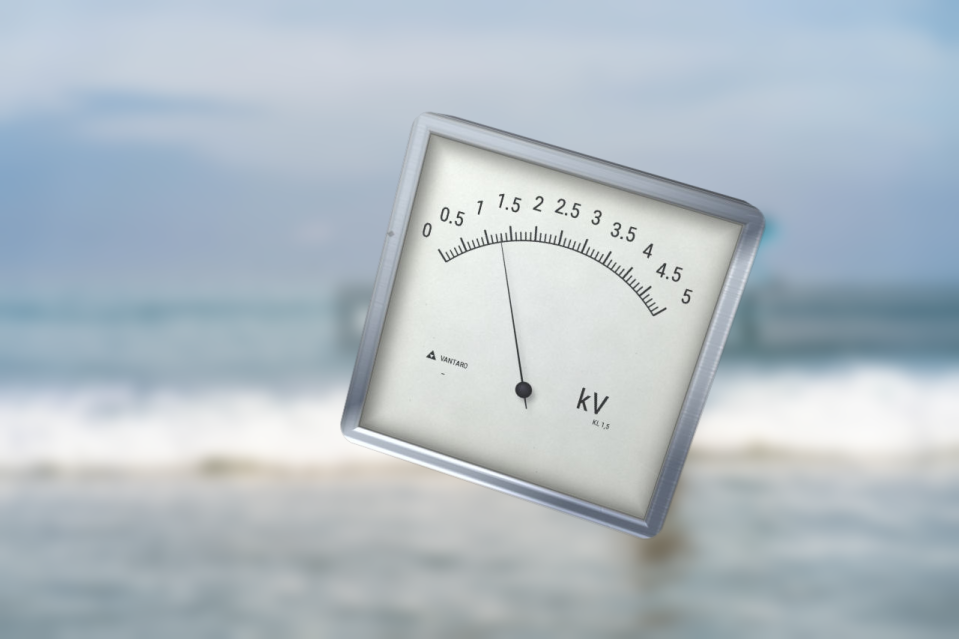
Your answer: 1.3kV
